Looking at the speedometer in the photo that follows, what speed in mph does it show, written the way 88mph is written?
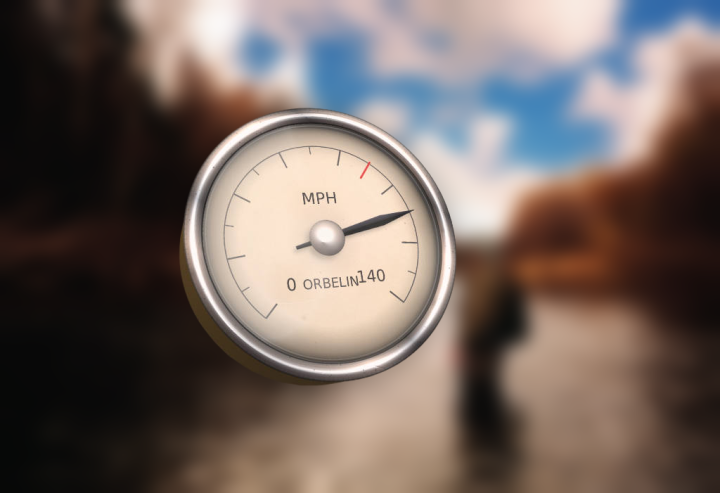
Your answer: 110mph
